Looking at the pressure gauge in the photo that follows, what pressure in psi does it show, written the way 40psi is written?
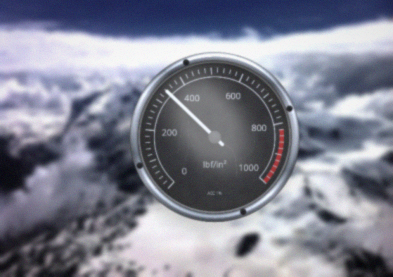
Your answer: 340psi
